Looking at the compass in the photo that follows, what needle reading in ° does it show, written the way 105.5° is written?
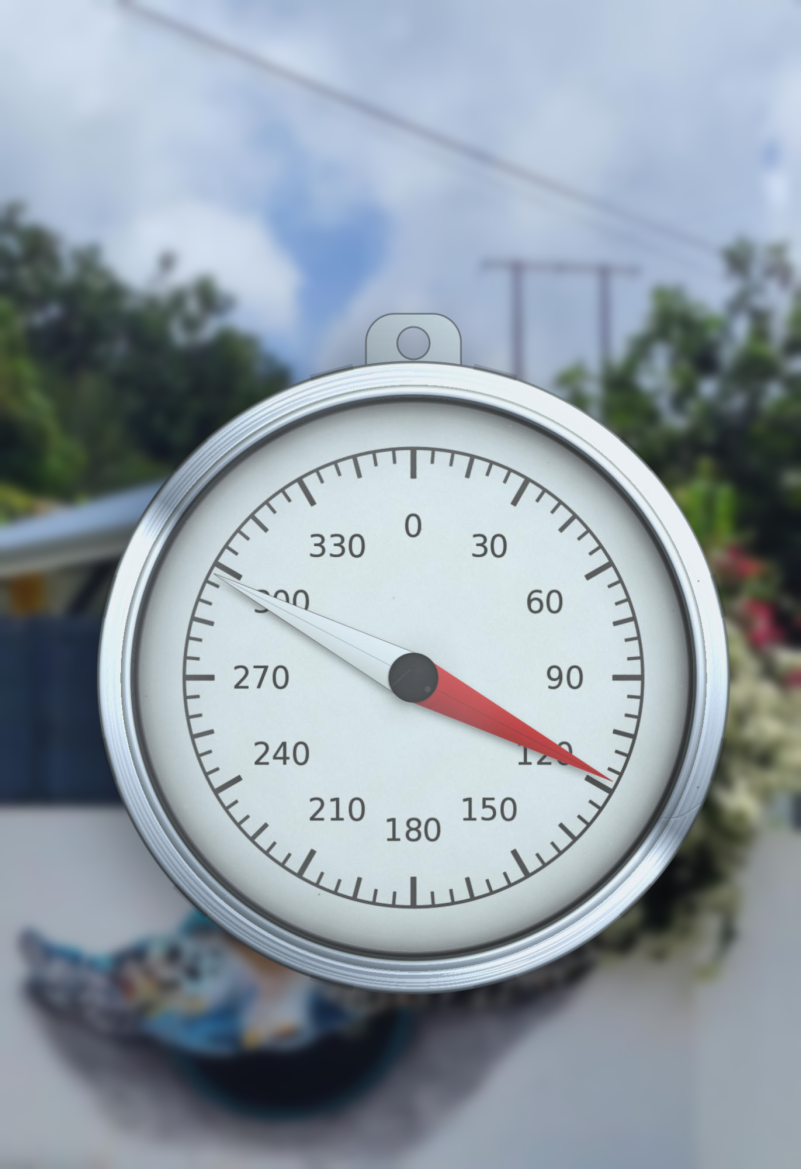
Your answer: 117.5°
